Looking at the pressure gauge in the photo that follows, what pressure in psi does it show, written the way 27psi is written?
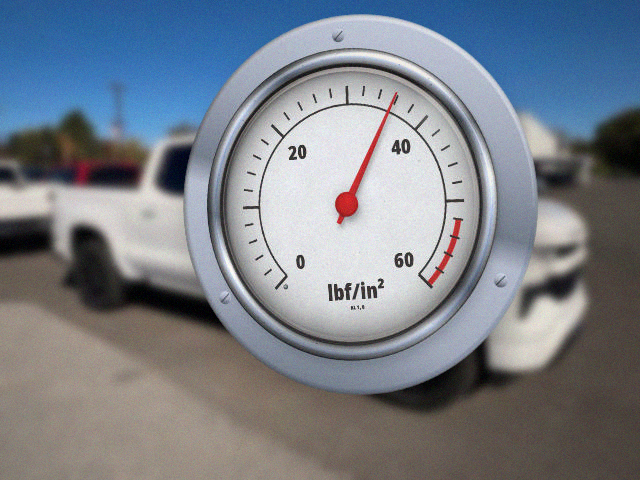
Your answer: 36psi
